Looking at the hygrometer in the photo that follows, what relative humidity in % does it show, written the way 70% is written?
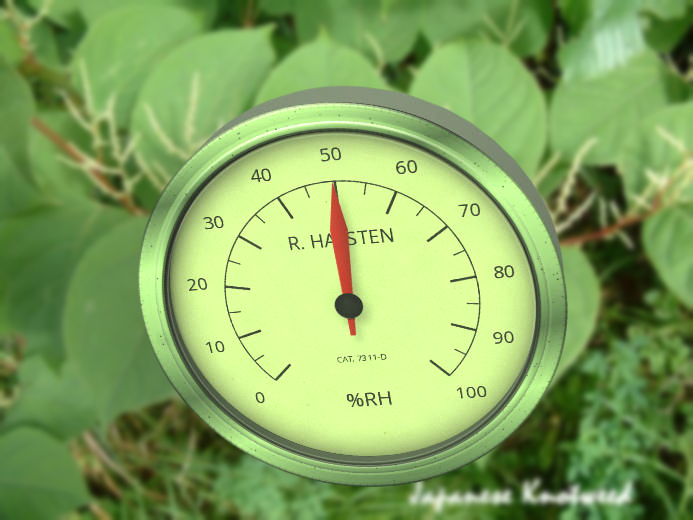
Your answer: 50%
